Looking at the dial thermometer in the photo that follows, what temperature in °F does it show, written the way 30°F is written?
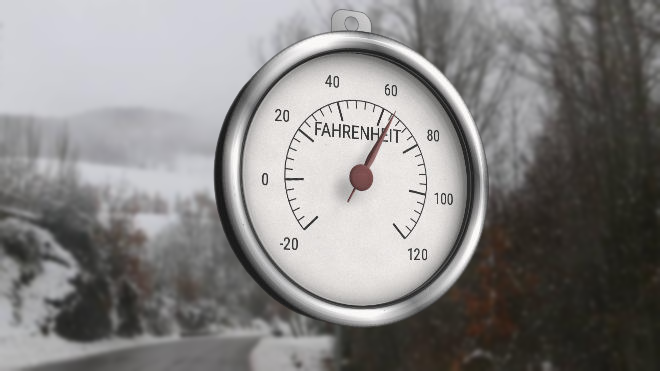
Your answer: 64°F
